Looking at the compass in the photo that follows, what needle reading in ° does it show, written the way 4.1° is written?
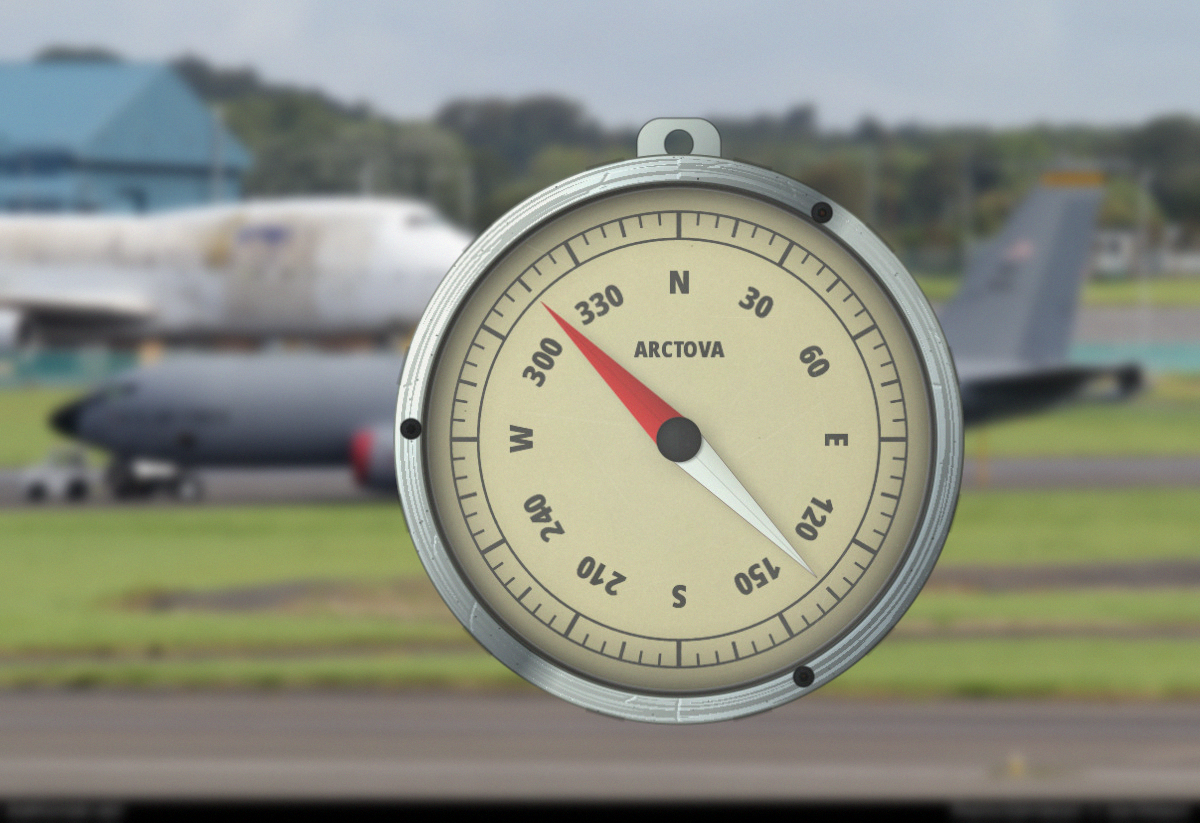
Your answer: 315°
